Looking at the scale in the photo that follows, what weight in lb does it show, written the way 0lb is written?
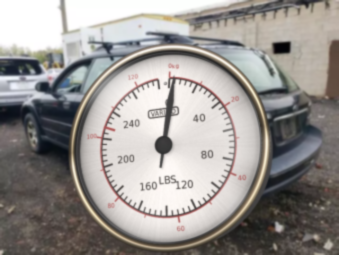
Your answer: 4lb
